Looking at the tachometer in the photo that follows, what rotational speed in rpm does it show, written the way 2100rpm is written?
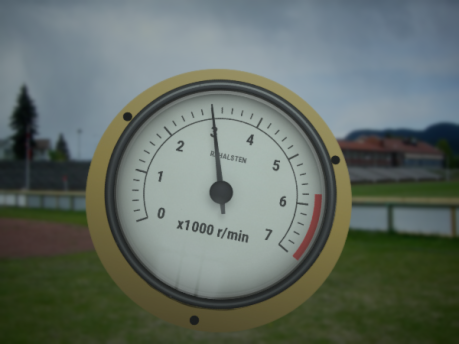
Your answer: 3000rpm
